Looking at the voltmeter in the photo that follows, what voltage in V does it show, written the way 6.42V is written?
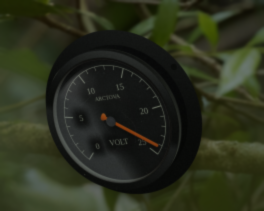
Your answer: 24V
